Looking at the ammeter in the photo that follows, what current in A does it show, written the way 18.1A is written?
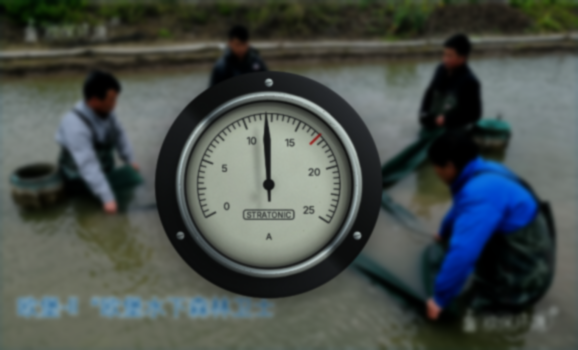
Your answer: 12A
